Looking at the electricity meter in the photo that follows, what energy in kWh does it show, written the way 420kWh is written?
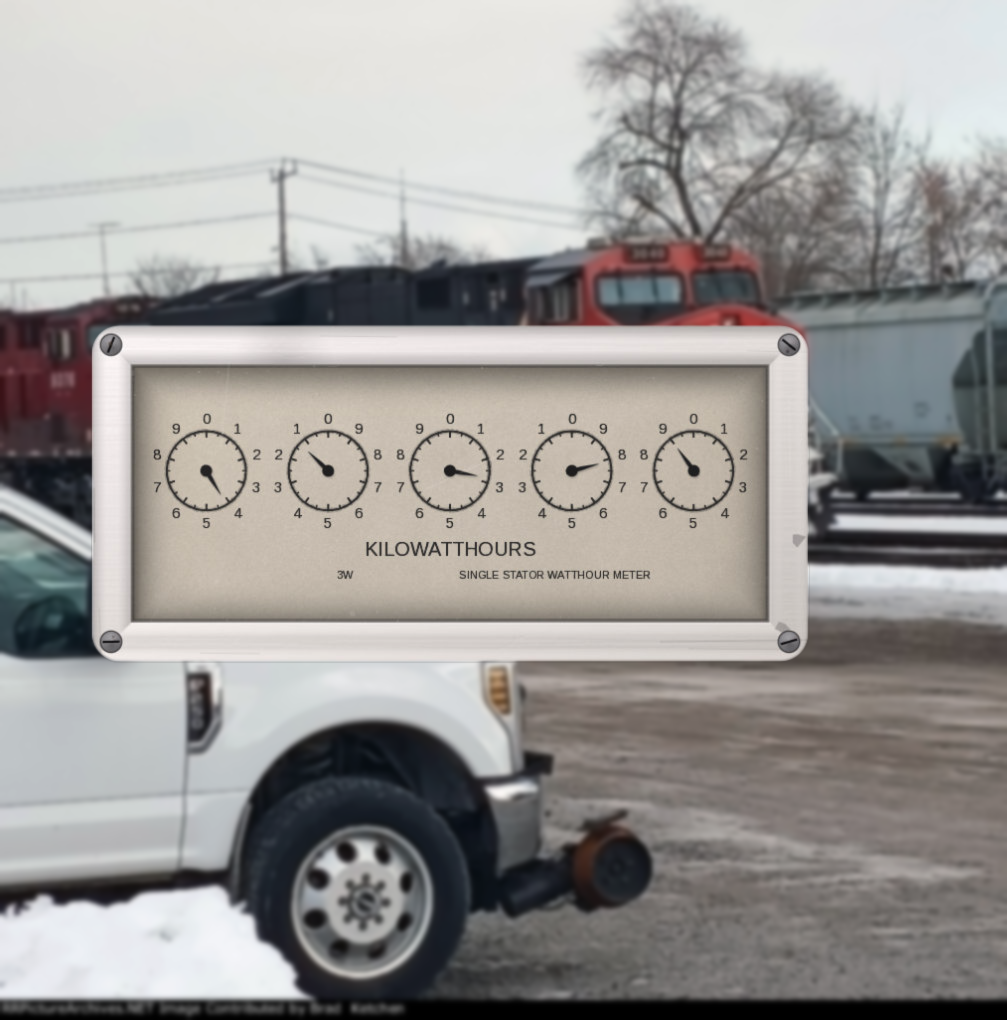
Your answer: 41279kWh
